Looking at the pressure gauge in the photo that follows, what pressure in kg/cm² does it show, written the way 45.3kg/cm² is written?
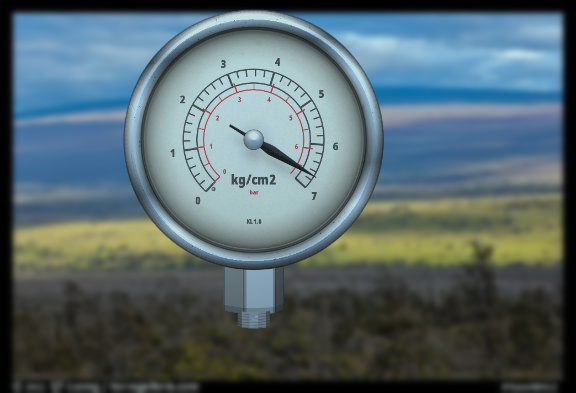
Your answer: 6.7kg/cm²
